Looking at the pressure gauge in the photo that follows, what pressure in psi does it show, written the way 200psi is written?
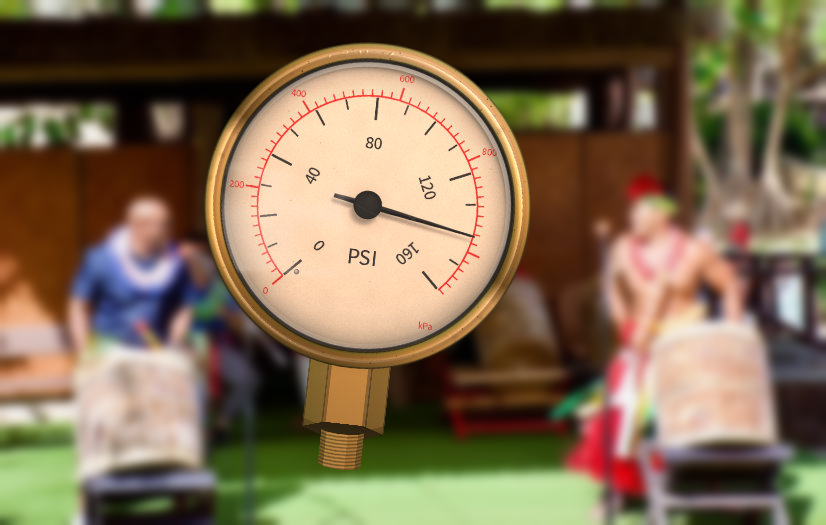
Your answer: 140psi
